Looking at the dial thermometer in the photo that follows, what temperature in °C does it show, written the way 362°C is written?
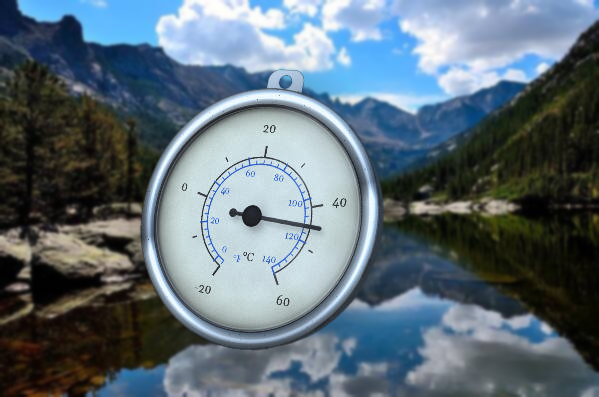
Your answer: 45°C
